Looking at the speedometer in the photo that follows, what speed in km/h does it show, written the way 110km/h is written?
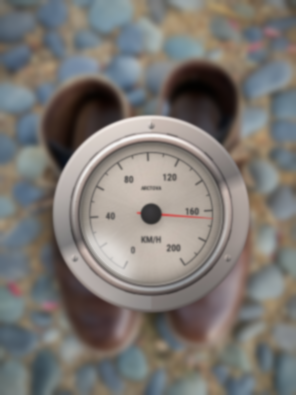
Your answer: 165km/h
